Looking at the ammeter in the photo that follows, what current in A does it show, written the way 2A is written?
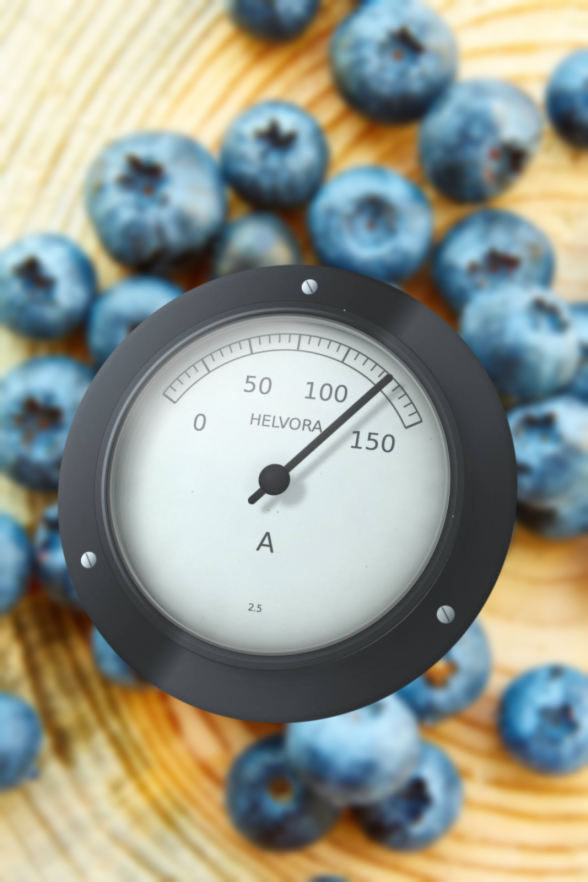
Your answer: 125A
